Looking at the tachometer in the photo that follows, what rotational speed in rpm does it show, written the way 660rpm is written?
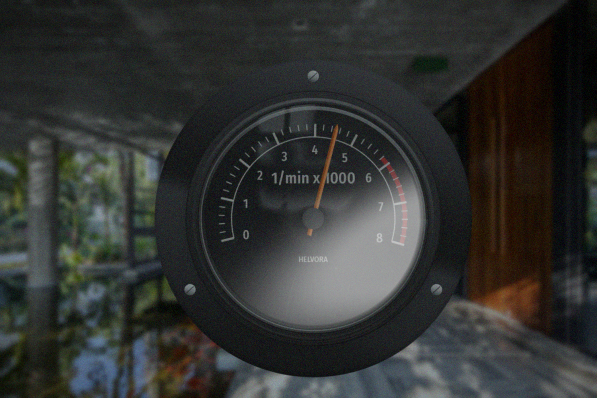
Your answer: 4500rpm
